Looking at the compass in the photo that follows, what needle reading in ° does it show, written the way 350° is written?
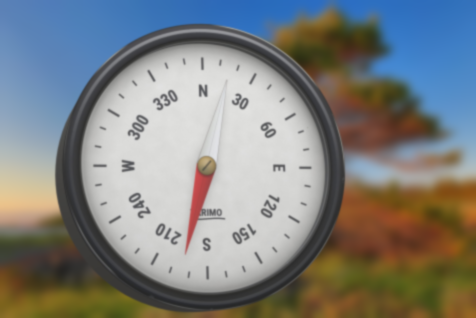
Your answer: 195°
